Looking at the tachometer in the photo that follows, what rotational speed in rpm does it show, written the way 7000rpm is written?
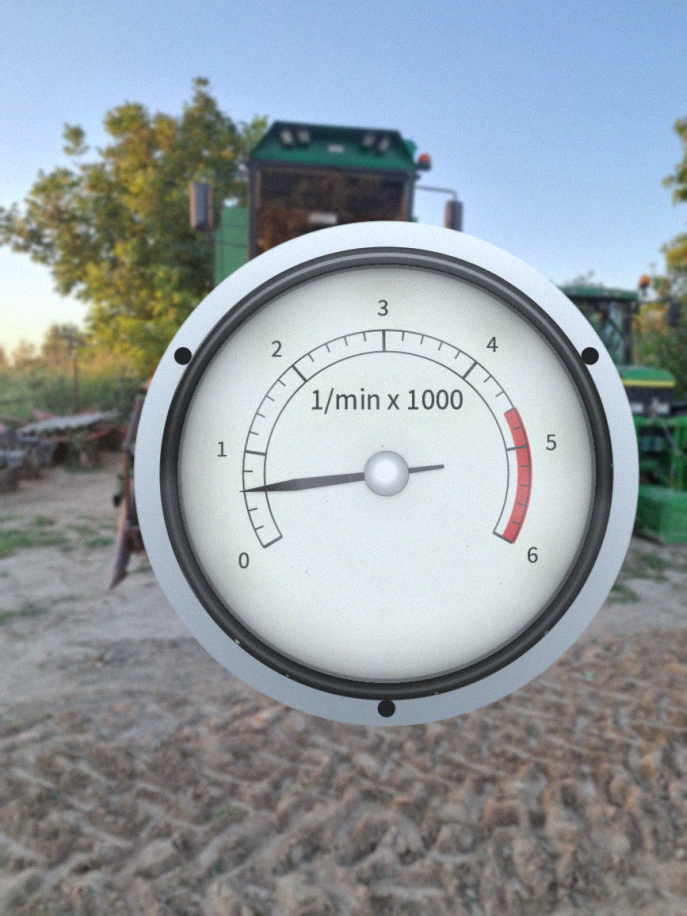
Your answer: 600rpm
